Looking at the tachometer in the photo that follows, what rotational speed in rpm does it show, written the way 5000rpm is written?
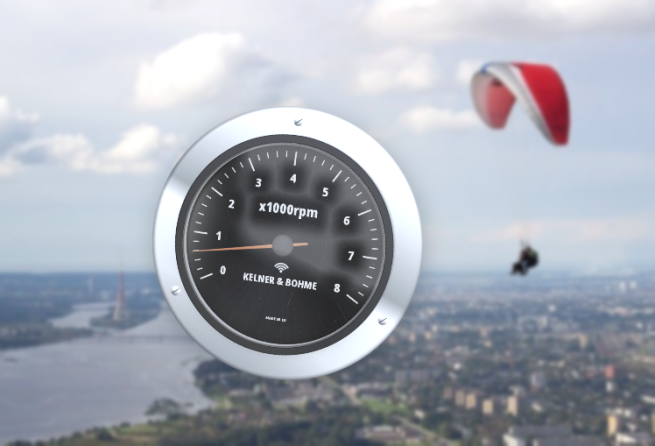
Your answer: 600rpm
